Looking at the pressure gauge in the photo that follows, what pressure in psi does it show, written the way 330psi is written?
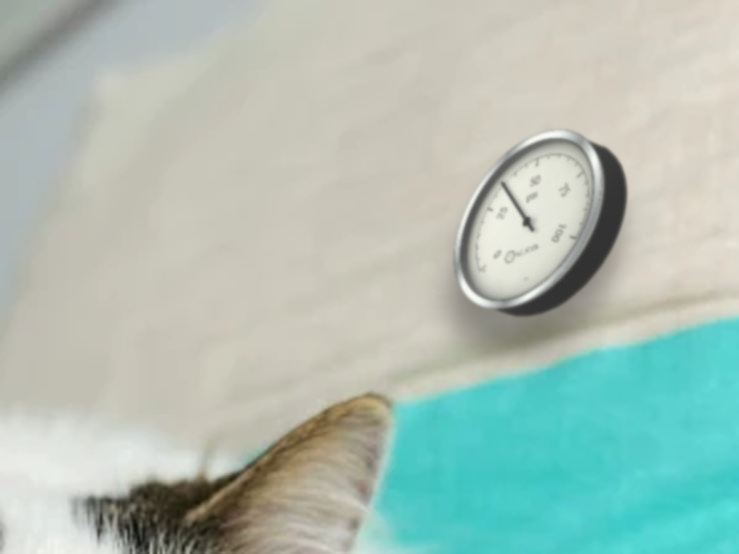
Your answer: 35psi
